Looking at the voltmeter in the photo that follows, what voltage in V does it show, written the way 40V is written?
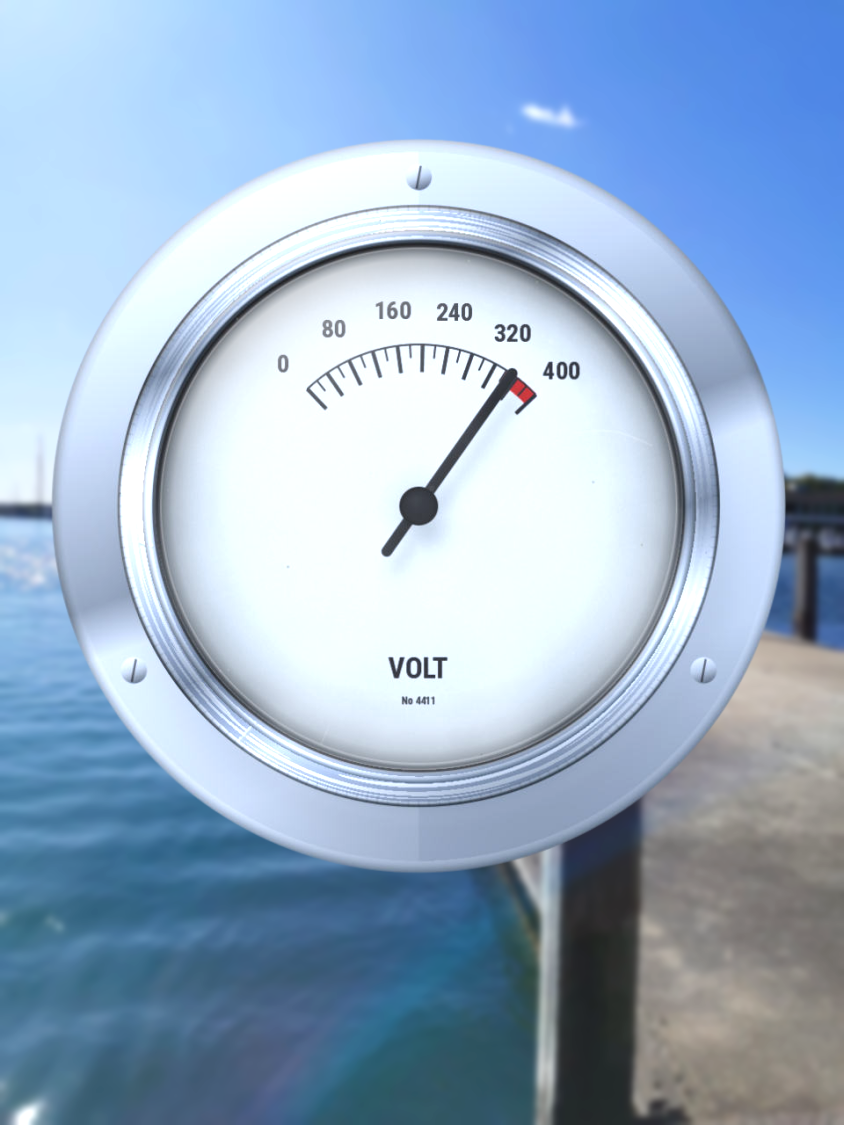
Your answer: 350V
